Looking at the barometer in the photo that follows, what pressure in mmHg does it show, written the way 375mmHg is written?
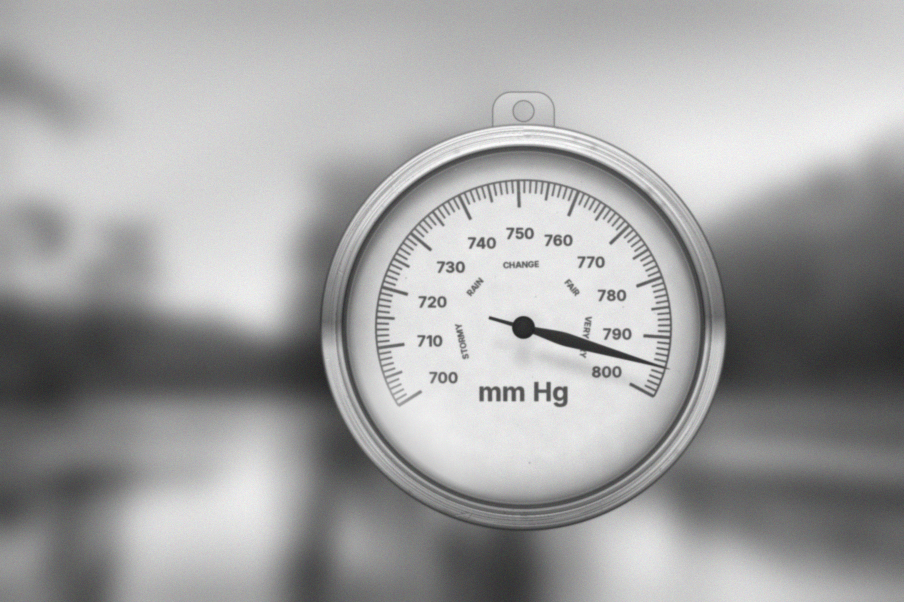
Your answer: 795mmHg
